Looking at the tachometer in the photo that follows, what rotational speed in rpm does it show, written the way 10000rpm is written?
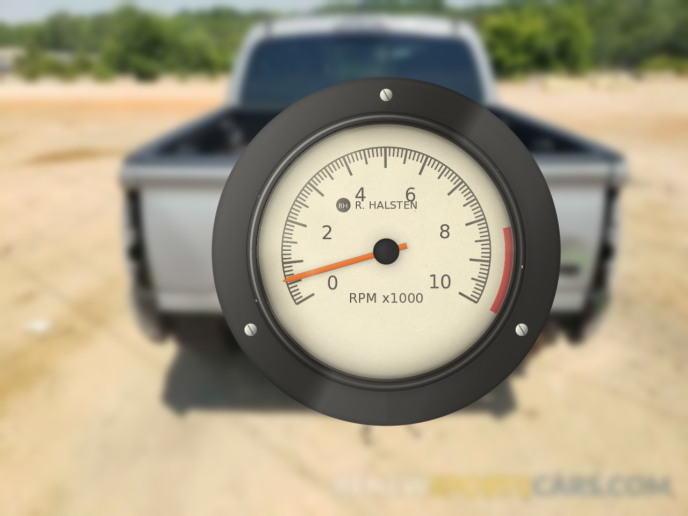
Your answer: 600rpm
